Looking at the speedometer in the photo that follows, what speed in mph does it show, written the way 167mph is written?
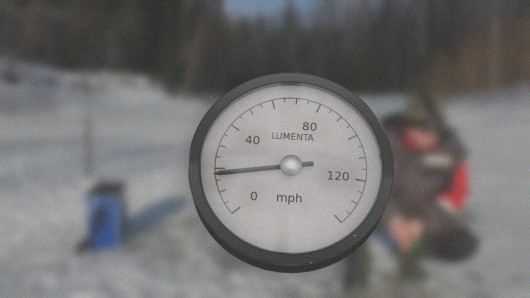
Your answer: 17.5mph
